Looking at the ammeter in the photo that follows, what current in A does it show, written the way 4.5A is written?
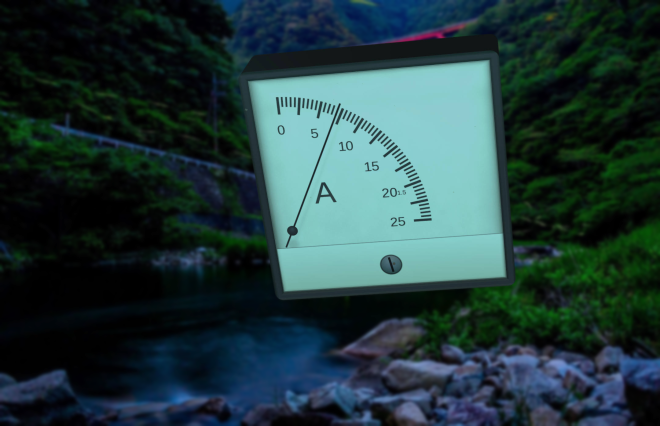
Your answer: 7A
